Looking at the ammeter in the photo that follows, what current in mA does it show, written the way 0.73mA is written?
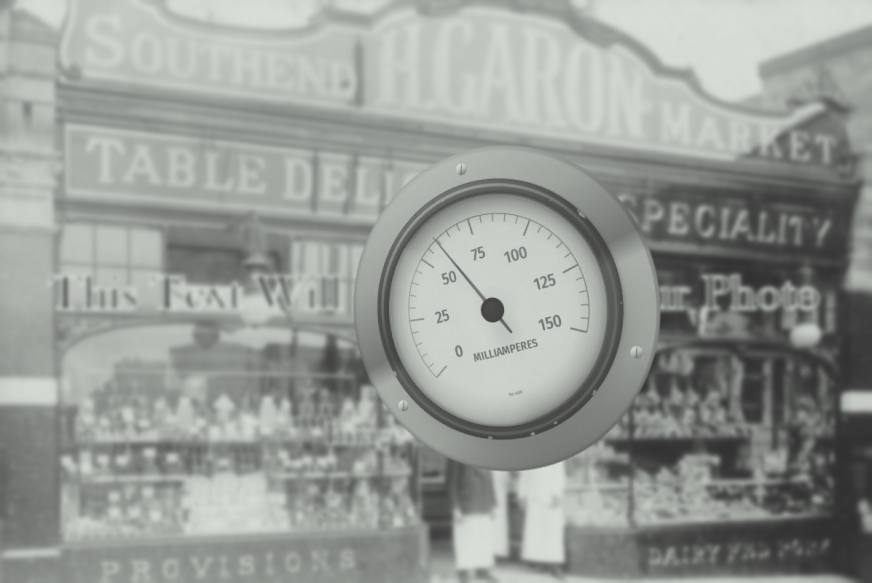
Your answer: 60mA
